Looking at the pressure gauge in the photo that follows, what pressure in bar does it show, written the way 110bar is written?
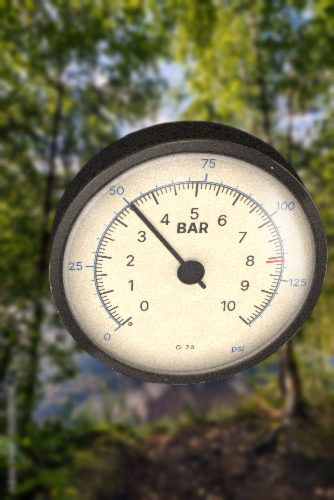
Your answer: 3.5bar
